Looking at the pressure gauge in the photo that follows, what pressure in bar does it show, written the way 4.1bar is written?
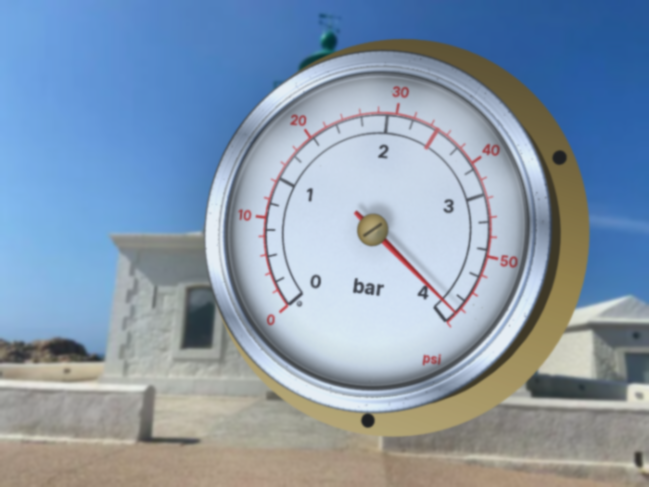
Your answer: 3.9bar
